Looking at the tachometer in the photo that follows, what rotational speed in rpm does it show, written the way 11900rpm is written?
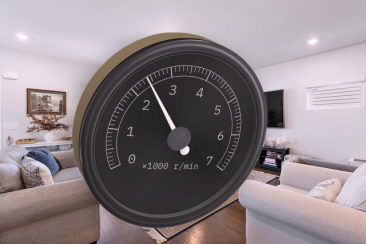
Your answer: 2400rpm
